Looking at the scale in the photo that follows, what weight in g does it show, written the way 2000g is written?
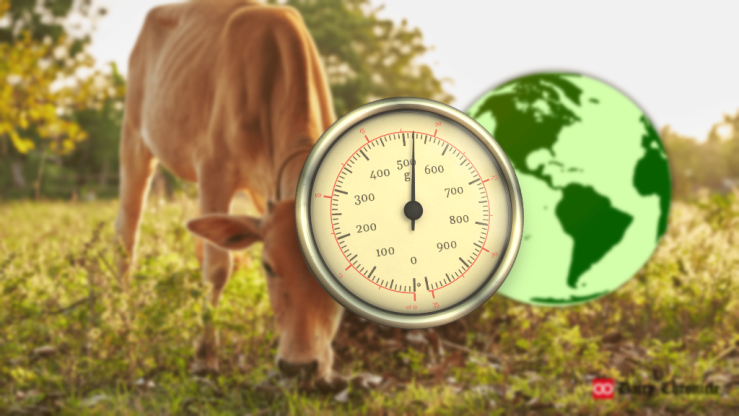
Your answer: 520g
